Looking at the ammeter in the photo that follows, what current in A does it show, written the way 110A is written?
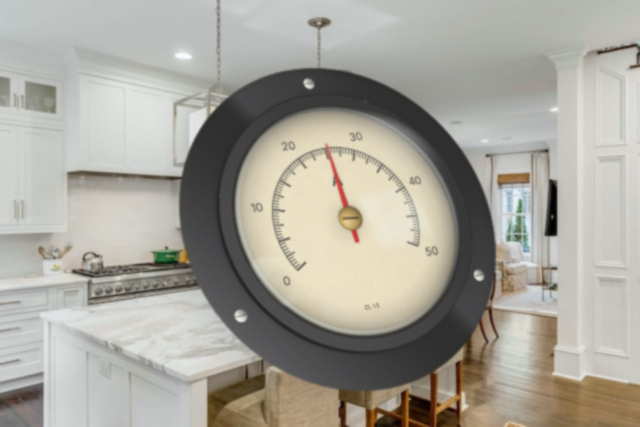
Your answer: 25A
